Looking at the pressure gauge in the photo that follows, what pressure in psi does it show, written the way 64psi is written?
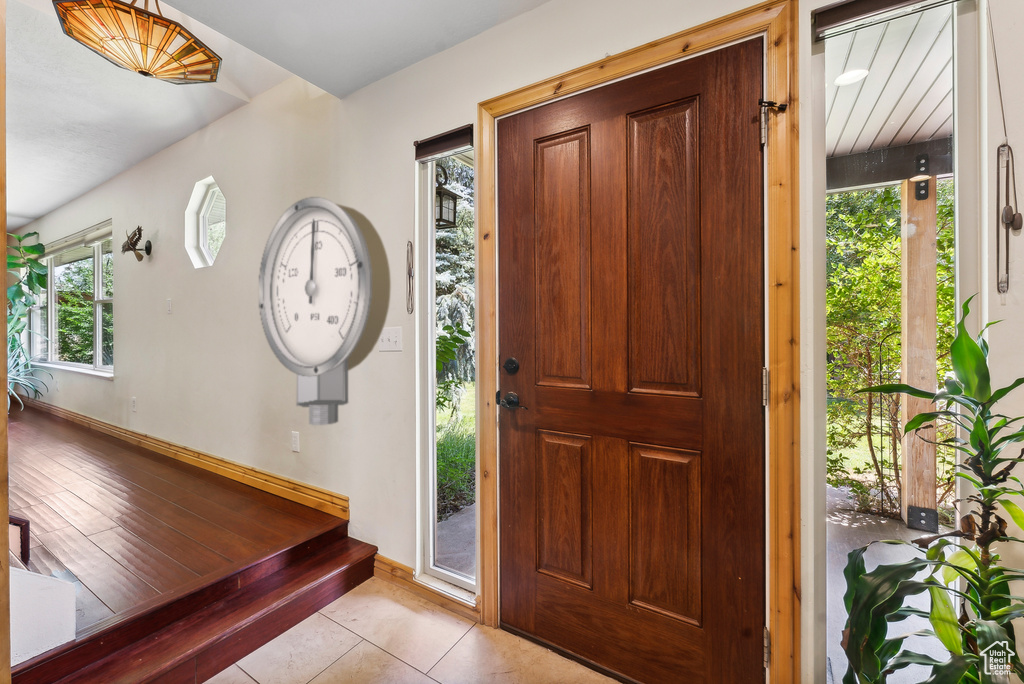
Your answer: 200psi
